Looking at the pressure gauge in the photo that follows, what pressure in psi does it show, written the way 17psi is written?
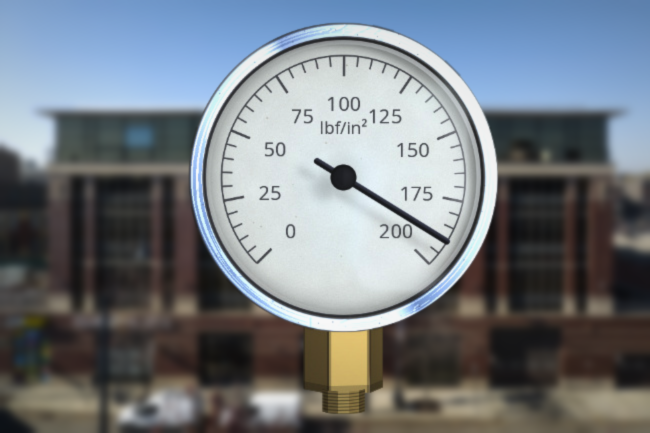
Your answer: 190psi
